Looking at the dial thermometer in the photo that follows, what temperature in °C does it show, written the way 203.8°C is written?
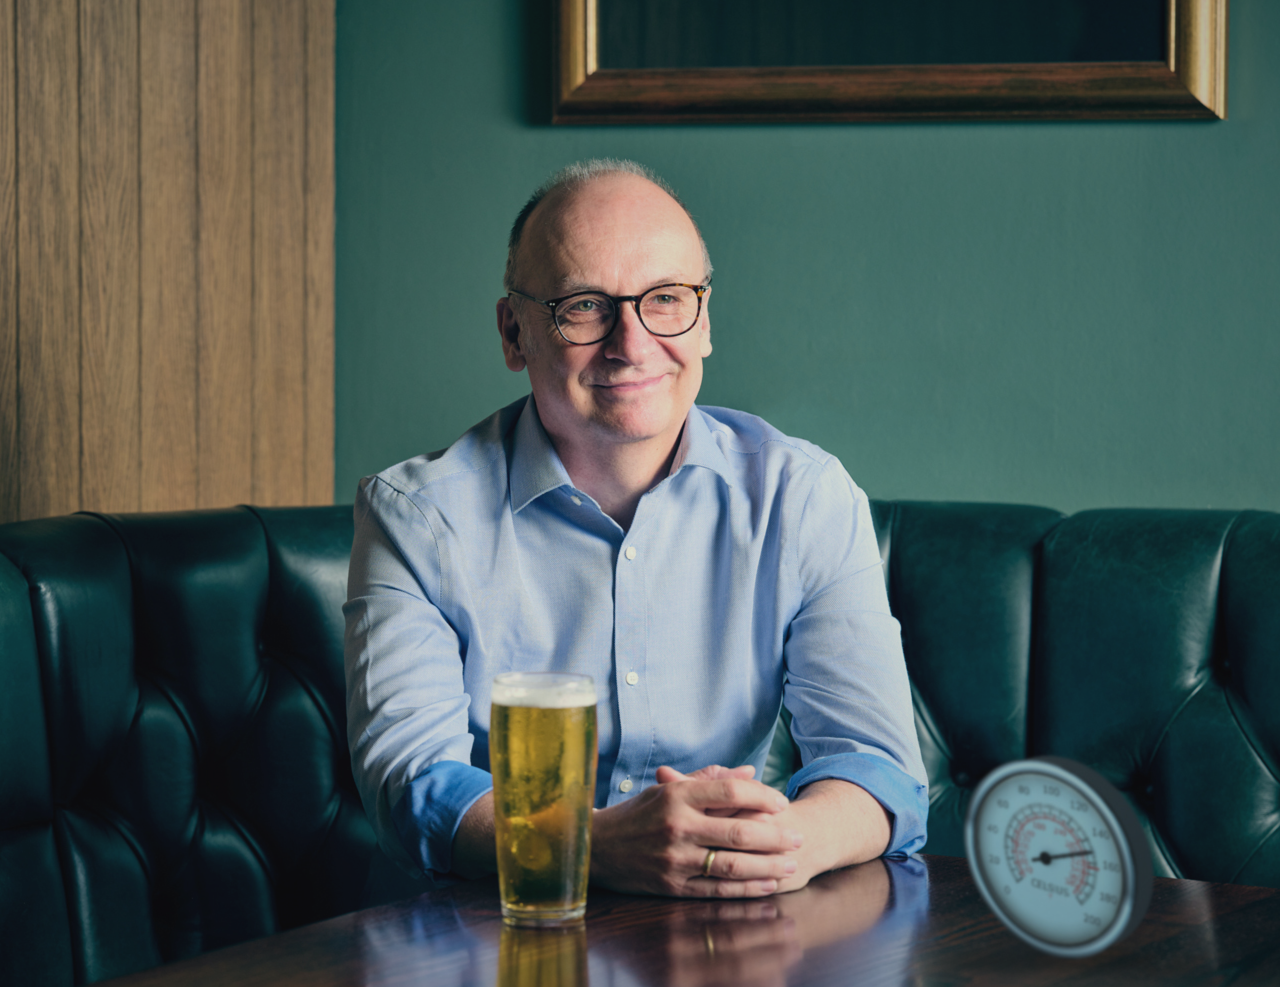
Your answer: 150°C
